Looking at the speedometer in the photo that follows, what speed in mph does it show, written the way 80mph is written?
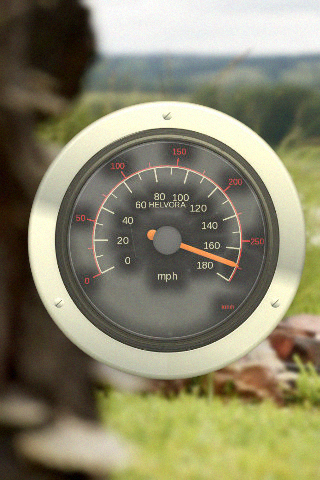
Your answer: 170mph
